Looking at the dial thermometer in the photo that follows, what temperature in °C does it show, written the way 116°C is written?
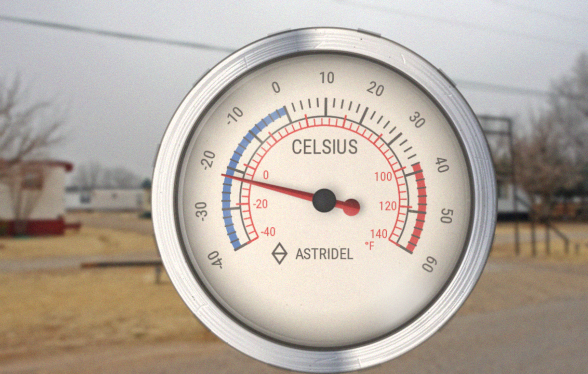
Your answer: -22°C
